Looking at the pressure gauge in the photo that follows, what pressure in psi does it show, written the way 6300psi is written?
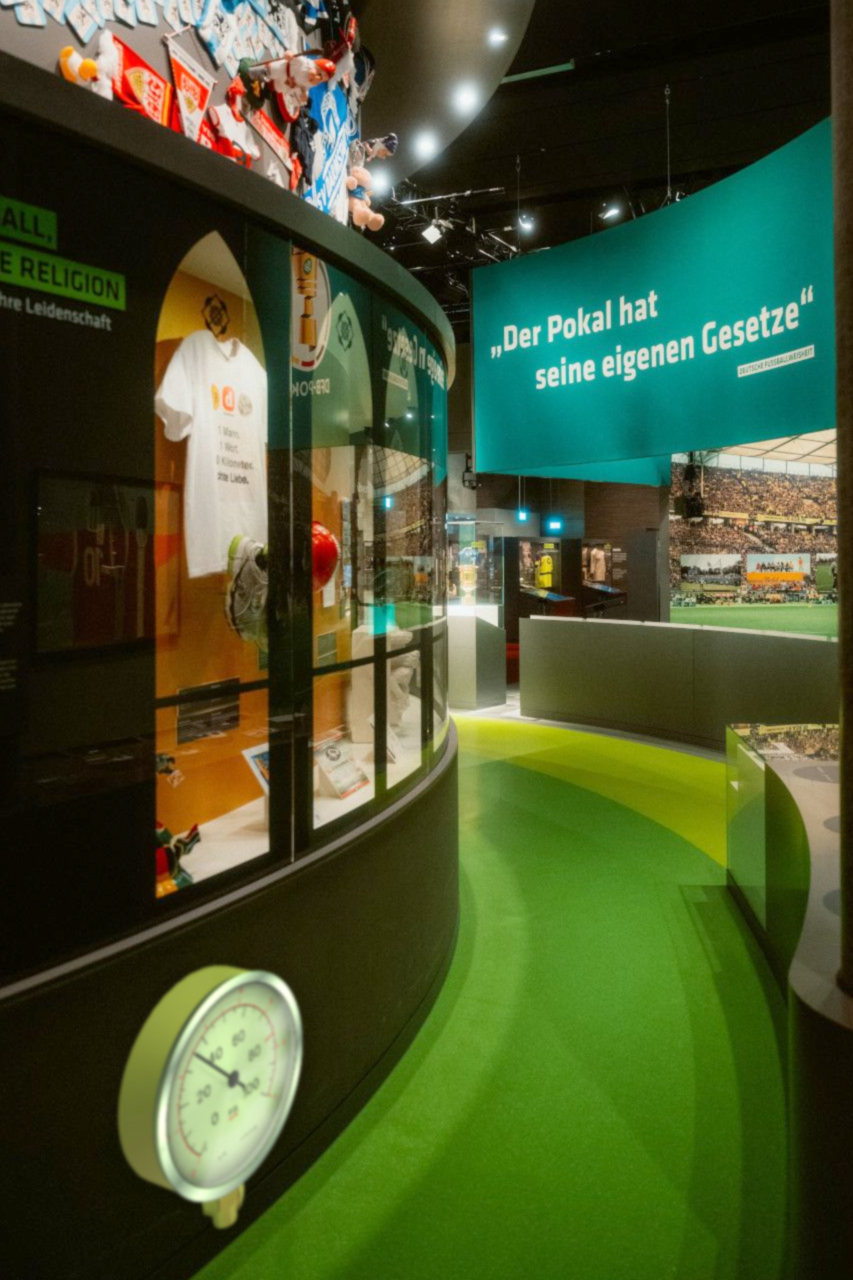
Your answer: 35psi
